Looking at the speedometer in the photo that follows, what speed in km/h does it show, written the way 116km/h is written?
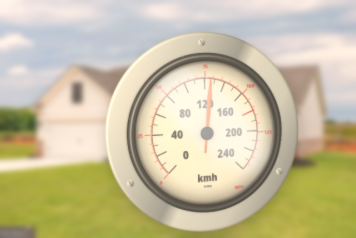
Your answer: 125km/h
